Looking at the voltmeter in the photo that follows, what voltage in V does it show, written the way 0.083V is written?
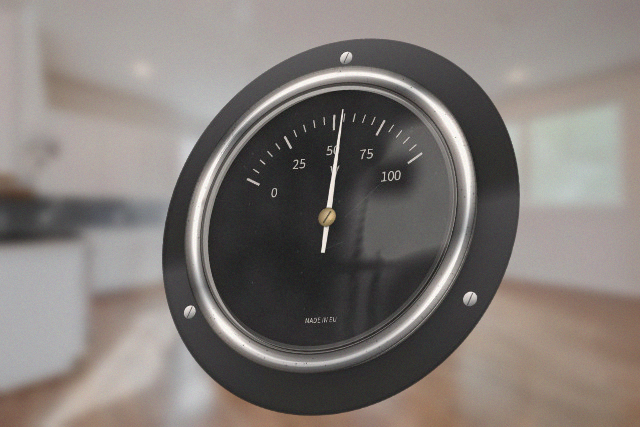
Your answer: 55V
